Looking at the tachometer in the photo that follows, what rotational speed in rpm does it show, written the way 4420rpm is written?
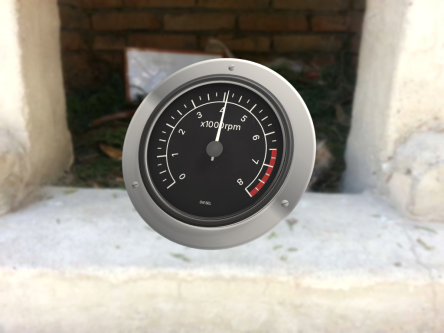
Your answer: 4125rpm
